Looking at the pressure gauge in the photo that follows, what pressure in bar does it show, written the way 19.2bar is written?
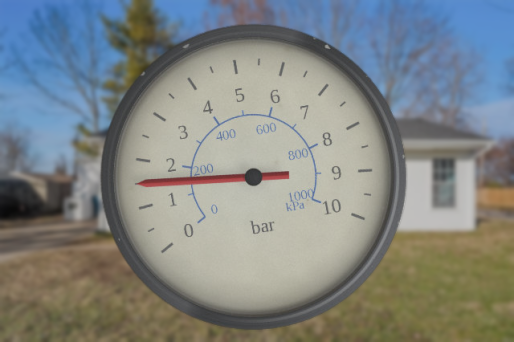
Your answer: 1.5bar
